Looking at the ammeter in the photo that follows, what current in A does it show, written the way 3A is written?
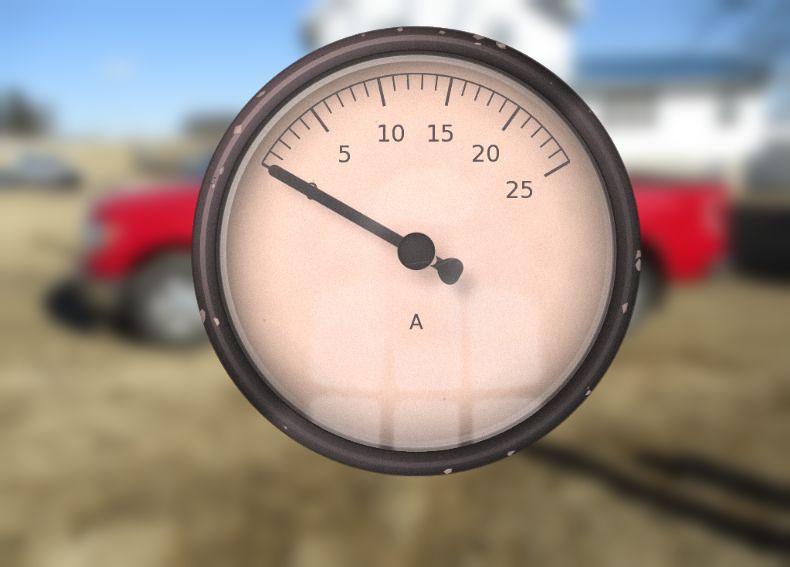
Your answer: 0A
